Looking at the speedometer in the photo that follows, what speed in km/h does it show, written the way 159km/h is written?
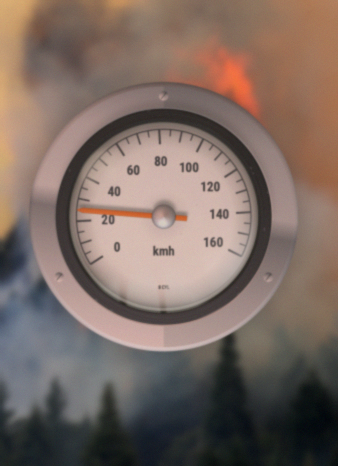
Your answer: 25km/h
